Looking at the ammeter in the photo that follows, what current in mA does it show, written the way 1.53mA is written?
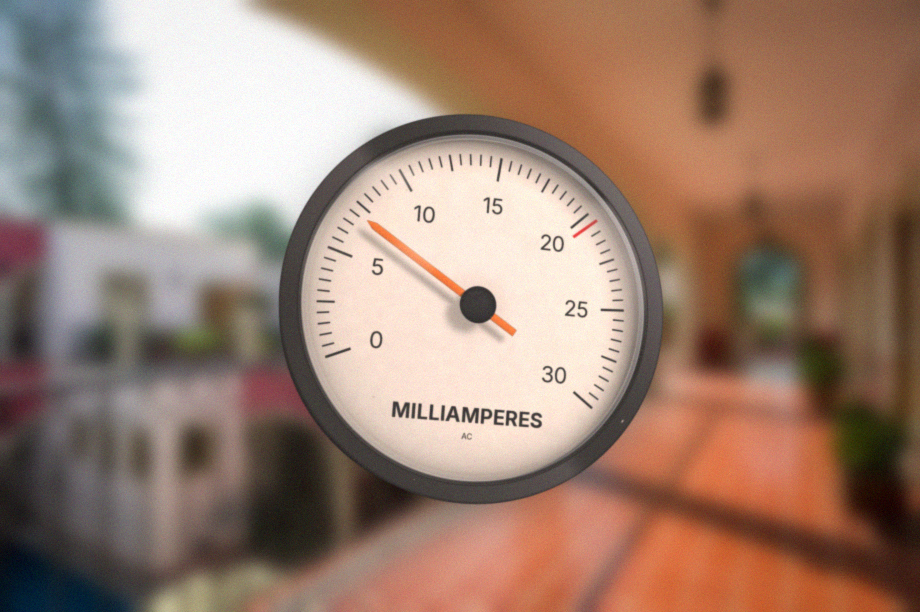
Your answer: 7mA
